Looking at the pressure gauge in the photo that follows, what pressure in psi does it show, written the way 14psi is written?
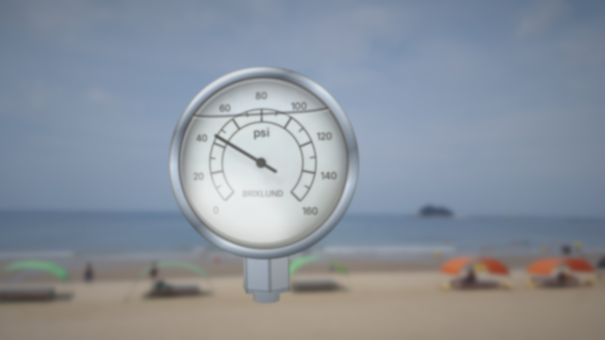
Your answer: 45psi
